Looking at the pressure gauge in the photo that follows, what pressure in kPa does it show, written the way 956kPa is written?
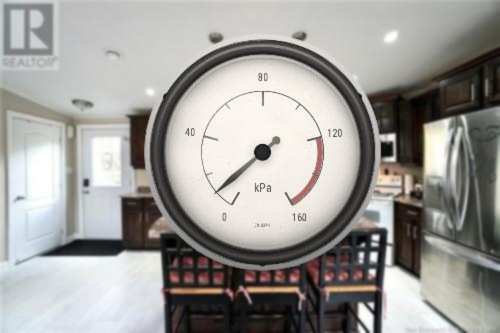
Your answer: 10kPa
